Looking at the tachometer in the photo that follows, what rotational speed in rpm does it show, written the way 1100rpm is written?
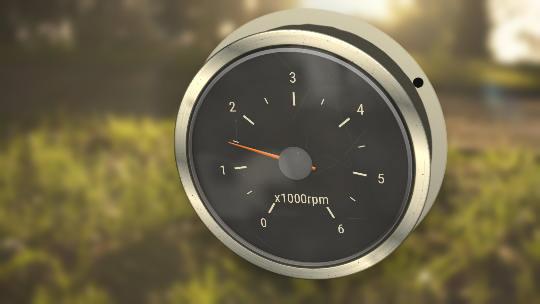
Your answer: 1500rpm
